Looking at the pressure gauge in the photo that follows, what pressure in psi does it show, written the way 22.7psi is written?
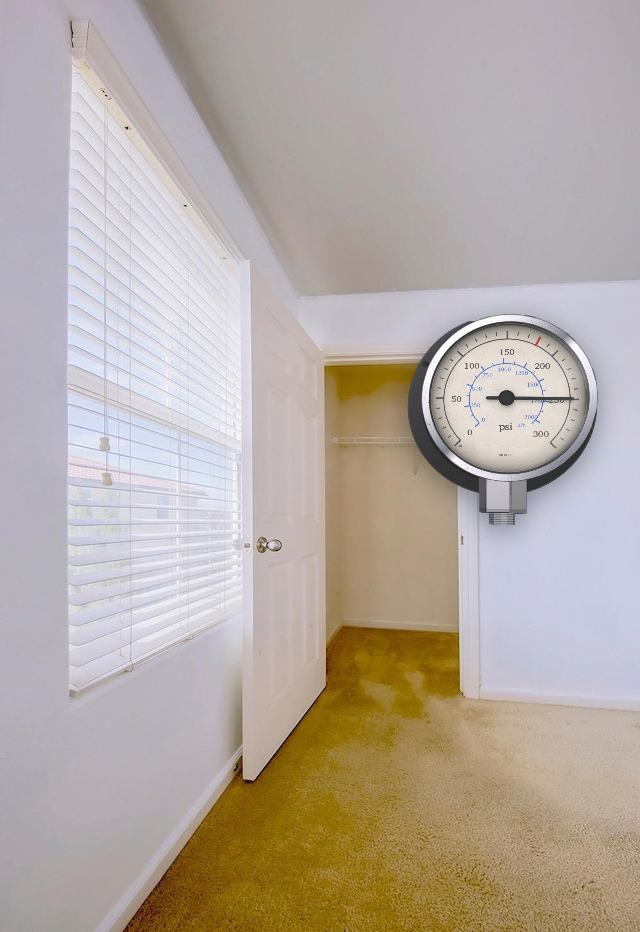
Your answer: 250psi
